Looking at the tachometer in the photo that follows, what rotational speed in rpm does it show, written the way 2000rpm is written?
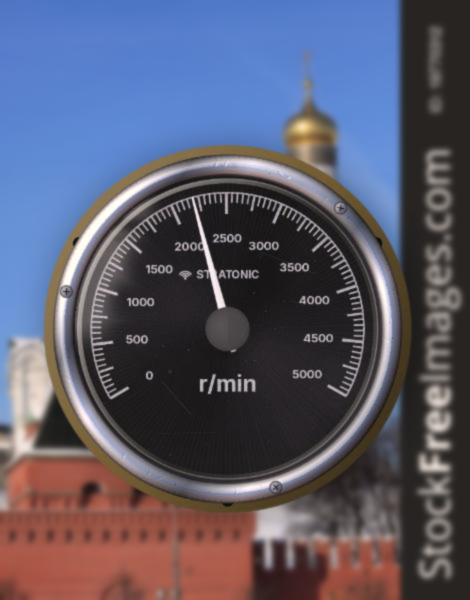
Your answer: 2200rpm
